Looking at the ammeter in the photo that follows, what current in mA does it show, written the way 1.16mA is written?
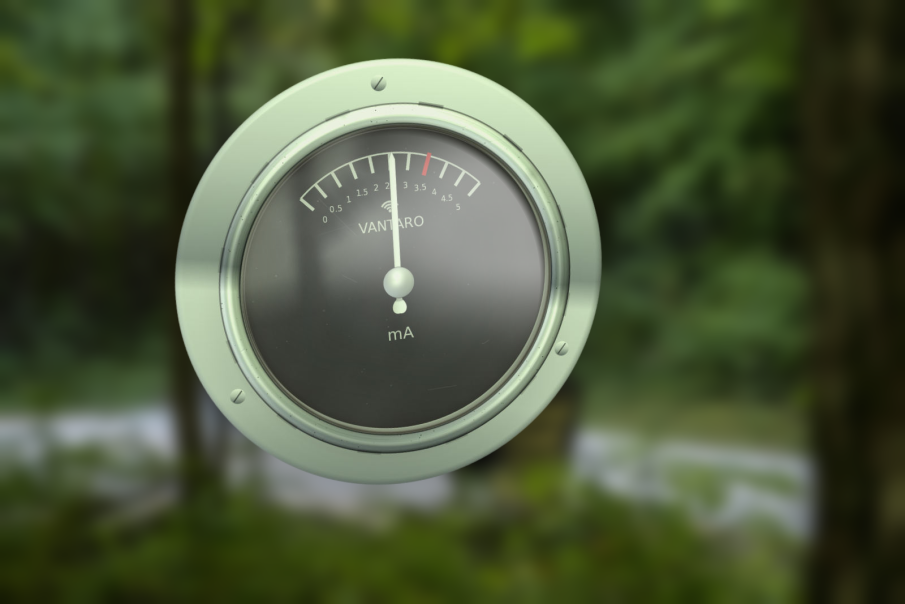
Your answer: 2.5mA
